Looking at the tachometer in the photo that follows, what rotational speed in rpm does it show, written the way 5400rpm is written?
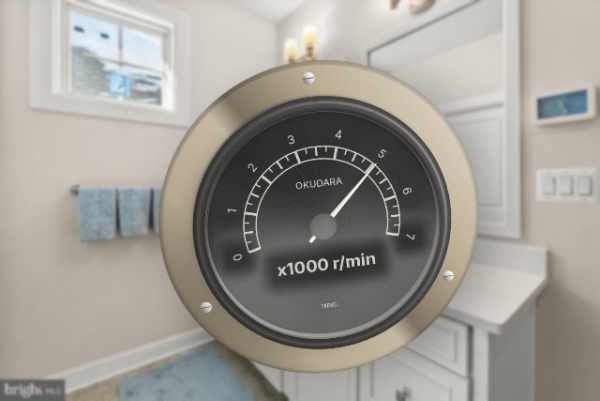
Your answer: 5000rpm
